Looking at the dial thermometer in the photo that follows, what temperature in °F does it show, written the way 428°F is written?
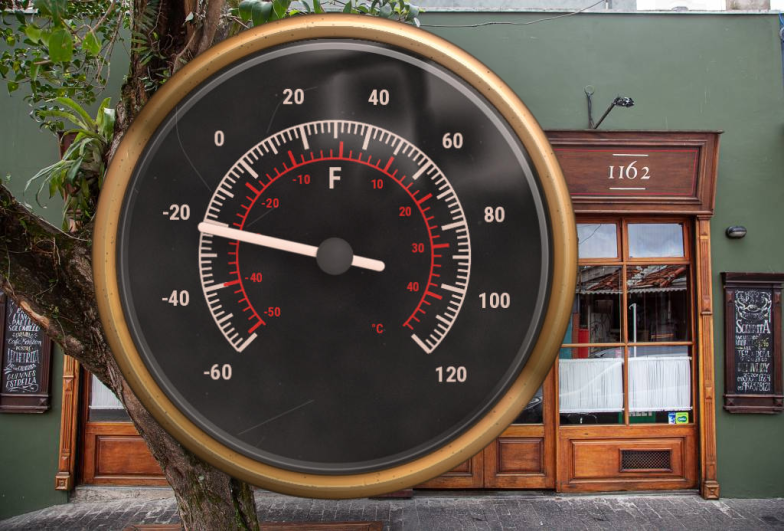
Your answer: -22°F
